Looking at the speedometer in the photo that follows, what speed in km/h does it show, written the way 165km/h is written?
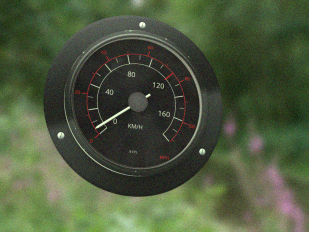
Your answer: 5km/h
